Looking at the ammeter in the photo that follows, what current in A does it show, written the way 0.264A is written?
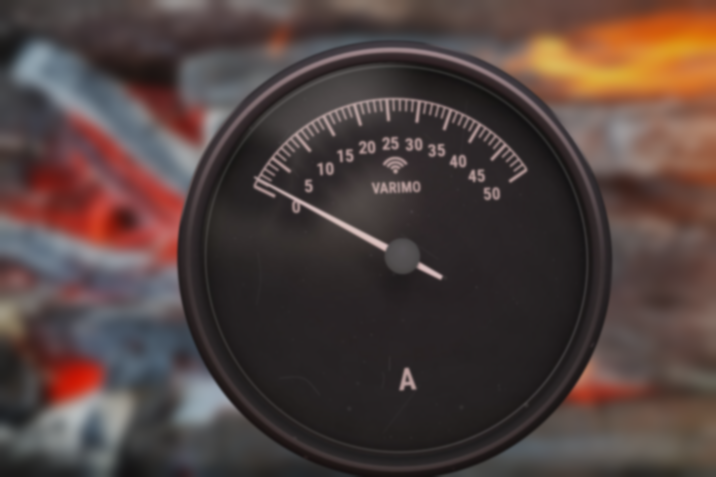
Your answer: 1A
